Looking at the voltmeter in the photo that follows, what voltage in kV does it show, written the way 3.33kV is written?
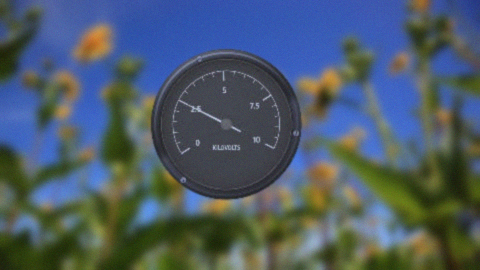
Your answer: 2.5kV
